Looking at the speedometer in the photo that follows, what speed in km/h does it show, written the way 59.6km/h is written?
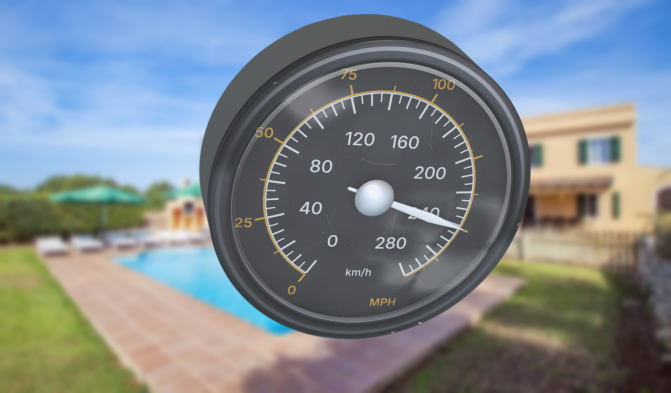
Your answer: 240km/h
